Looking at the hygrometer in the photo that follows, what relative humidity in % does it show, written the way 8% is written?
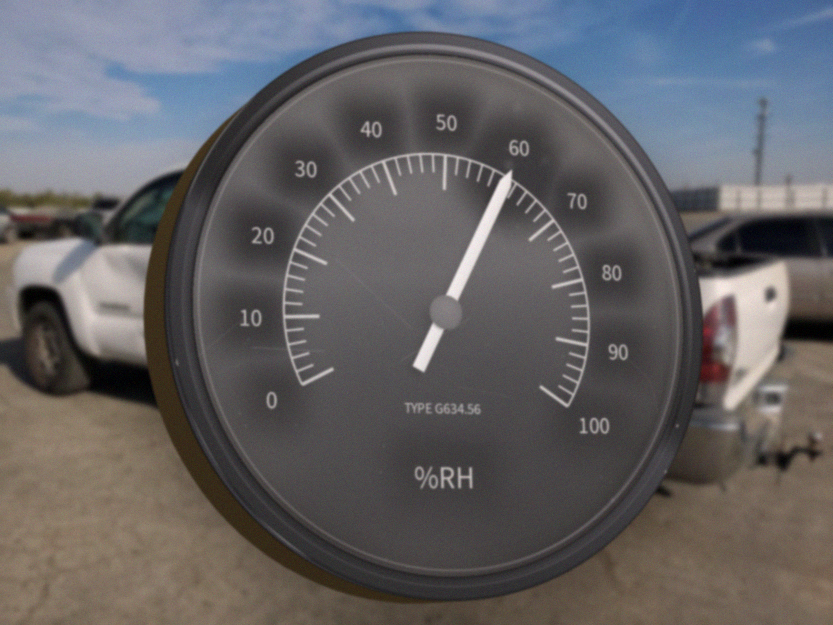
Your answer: 60%
